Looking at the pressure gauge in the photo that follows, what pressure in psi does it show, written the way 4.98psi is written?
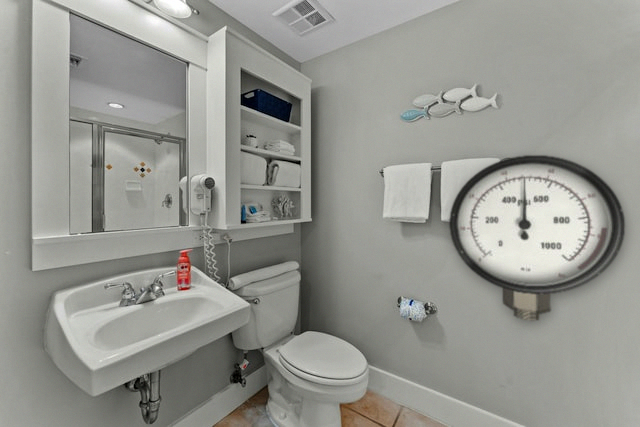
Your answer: 500psi
